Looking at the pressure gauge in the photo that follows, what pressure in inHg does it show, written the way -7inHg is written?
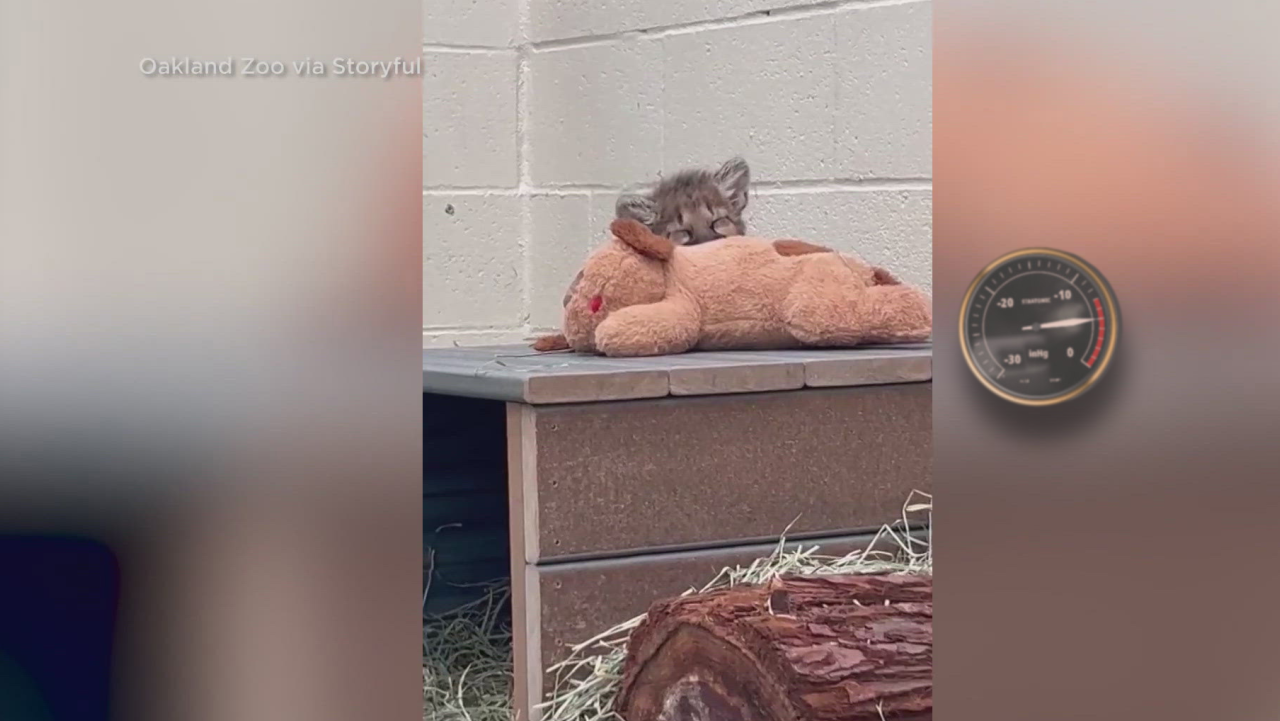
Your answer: -5inHg
